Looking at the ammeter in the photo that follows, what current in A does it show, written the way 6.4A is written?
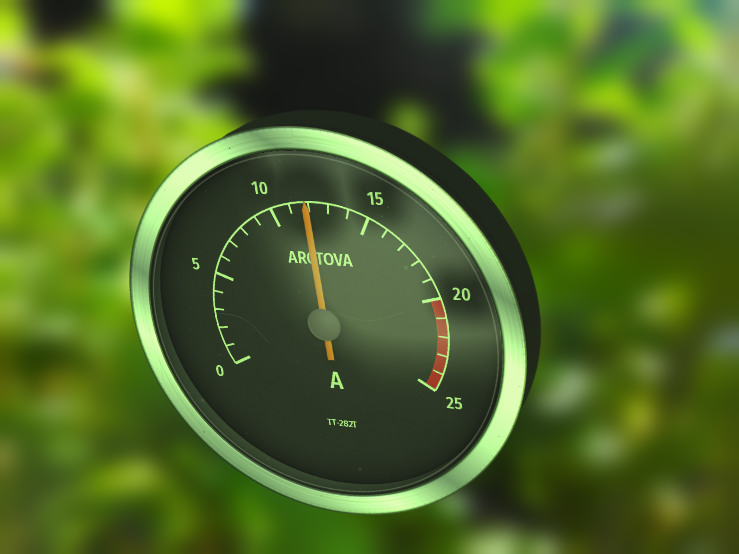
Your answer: 12A
